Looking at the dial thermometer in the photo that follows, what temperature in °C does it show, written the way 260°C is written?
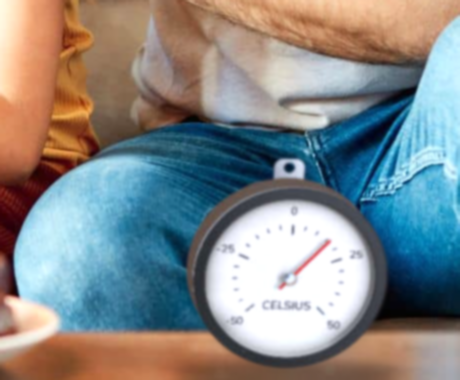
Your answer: 15°C
